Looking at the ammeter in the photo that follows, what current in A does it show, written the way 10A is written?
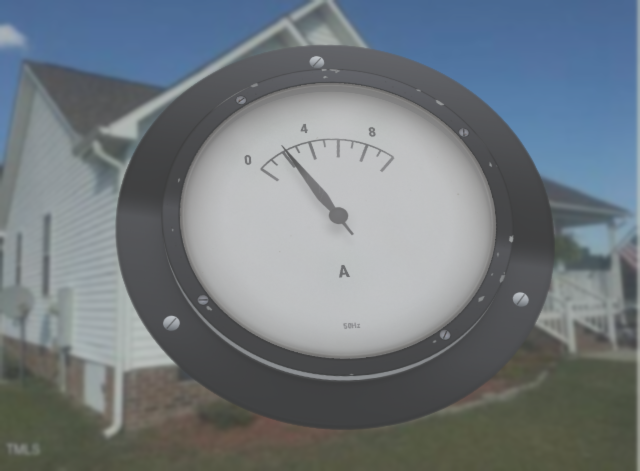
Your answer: 2A
